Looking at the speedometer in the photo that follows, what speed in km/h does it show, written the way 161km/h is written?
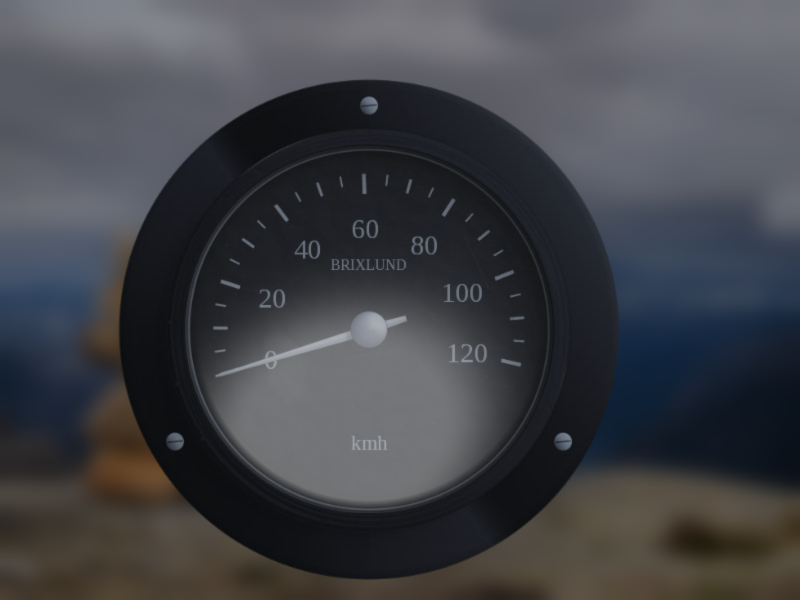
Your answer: 0km/h
